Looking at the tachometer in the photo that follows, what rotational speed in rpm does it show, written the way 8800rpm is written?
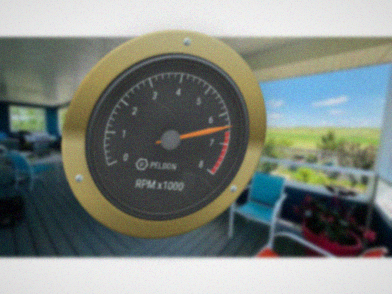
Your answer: 6400rpm
